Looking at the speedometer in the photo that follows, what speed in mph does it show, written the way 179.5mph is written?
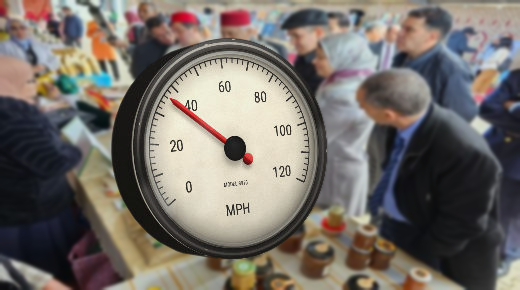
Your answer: 36mph
